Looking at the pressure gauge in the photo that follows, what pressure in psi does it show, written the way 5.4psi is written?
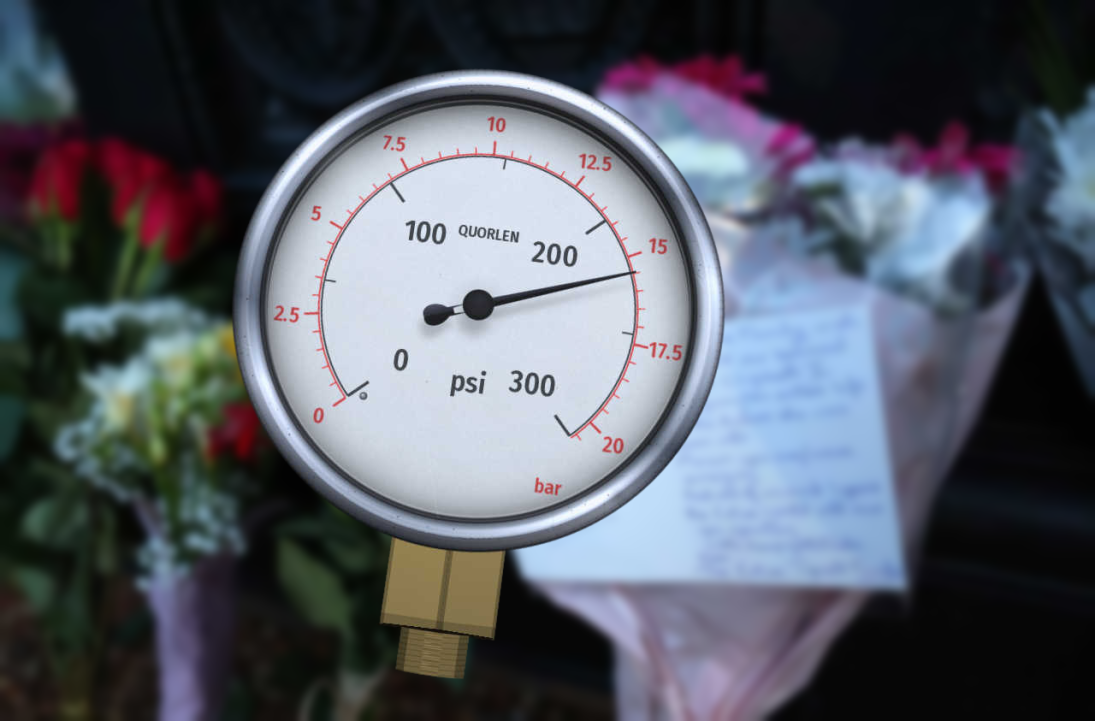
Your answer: 225psi
